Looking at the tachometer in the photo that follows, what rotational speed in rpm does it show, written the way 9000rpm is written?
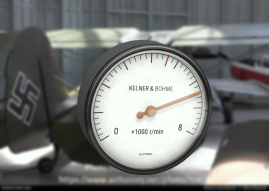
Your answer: 6400rpm
